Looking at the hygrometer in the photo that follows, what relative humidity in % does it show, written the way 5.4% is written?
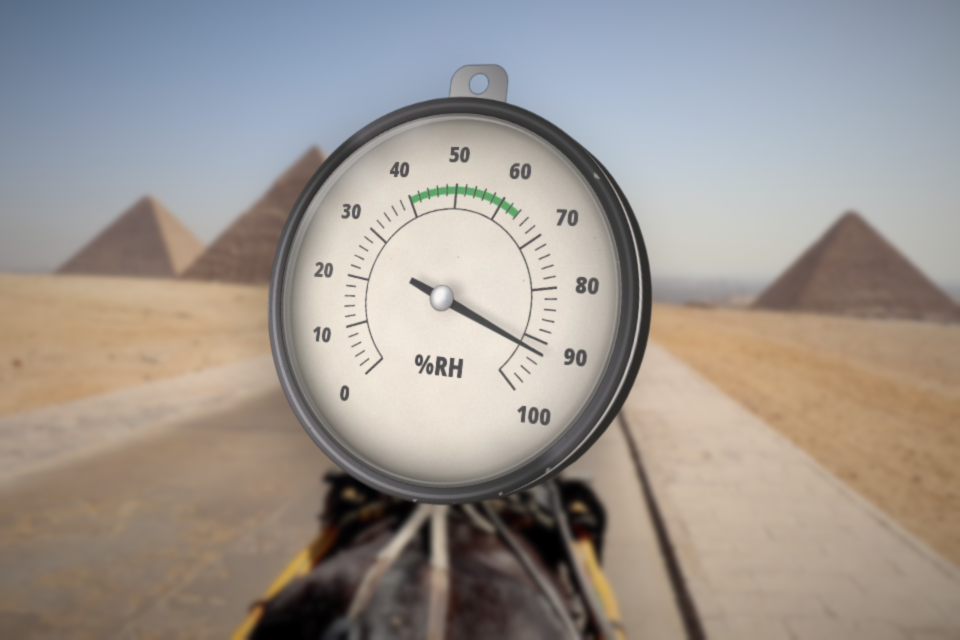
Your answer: 92%
